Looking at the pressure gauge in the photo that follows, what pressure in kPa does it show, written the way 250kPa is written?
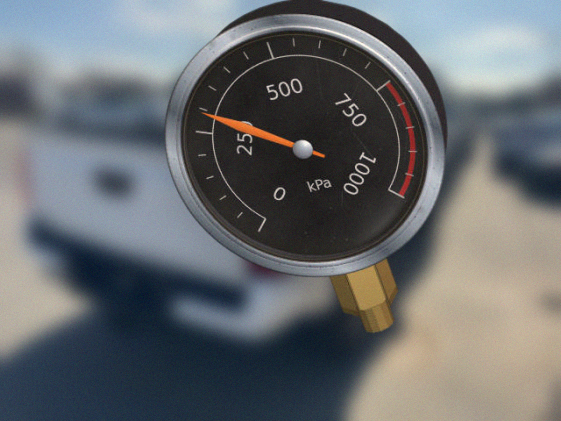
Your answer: 300kPa
